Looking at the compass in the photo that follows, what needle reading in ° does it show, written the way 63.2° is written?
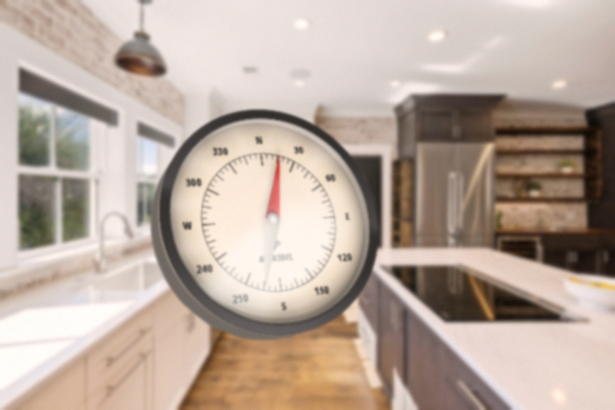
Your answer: 15°
